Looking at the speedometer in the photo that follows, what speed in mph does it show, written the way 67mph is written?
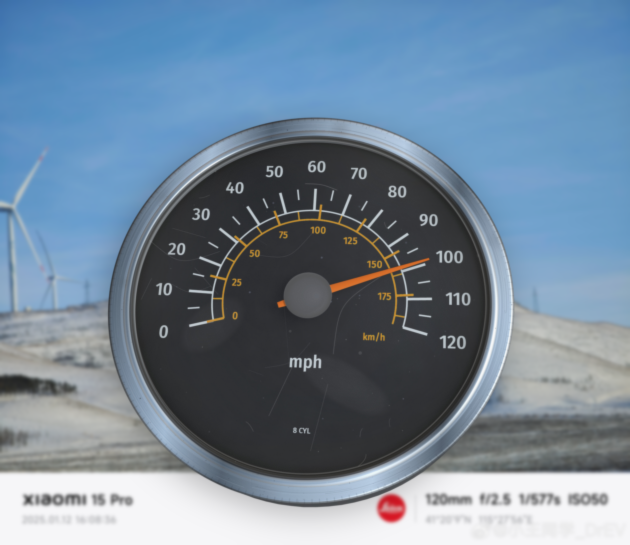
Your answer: 100mph
